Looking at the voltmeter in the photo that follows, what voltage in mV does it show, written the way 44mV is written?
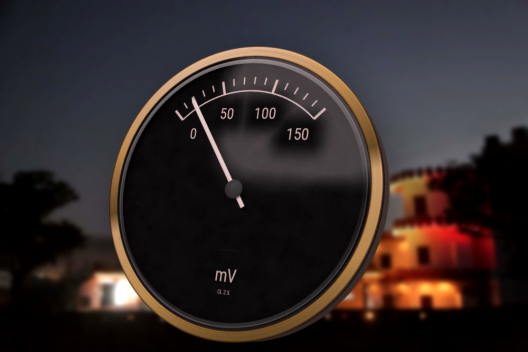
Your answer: 20mV
